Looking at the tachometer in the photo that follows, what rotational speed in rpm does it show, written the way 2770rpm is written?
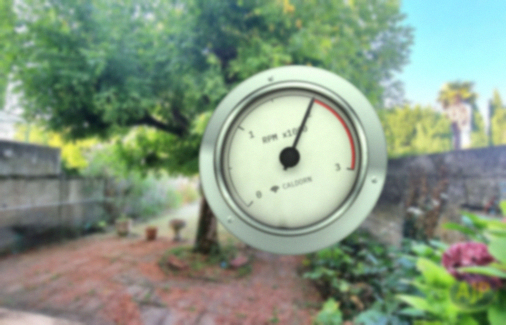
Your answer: 2000rpm
